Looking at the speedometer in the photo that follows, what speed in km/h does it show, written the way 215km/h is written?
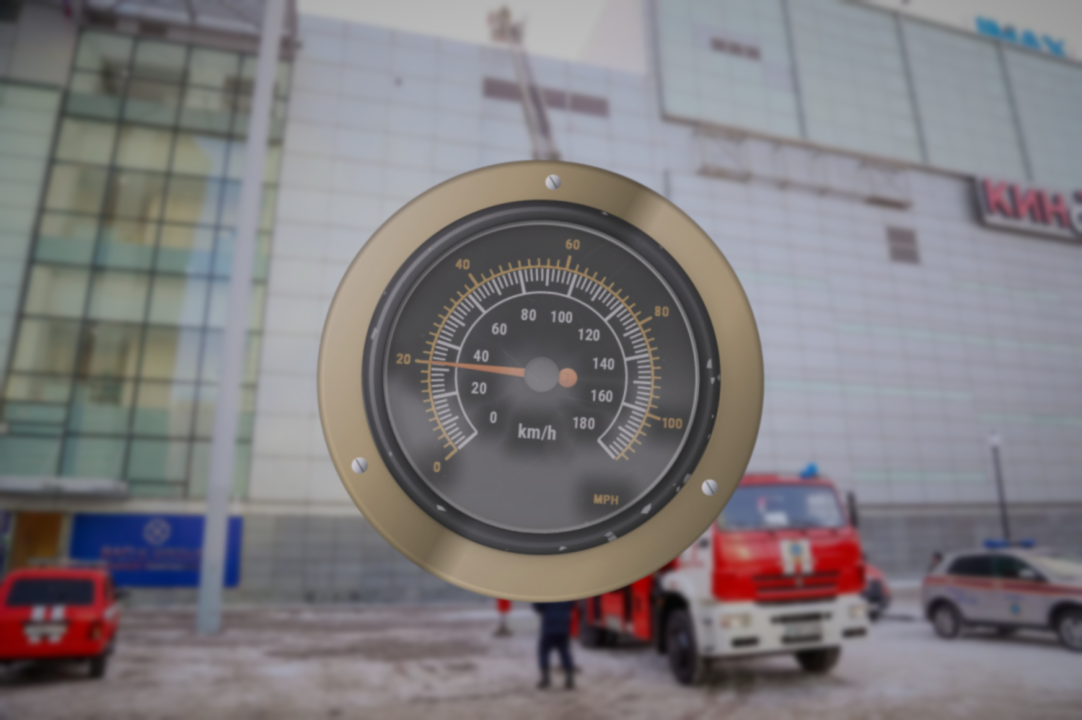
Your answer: 32km/h
